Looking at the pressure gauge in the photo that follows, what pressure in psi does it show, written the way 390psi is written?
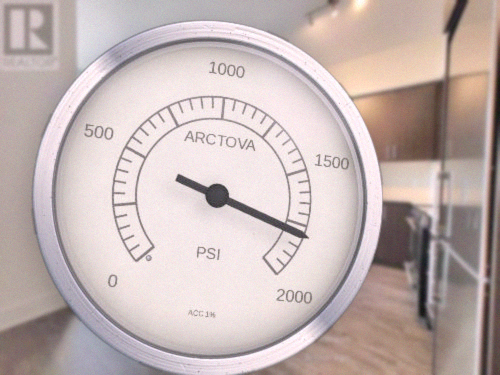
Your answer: 1800psi
